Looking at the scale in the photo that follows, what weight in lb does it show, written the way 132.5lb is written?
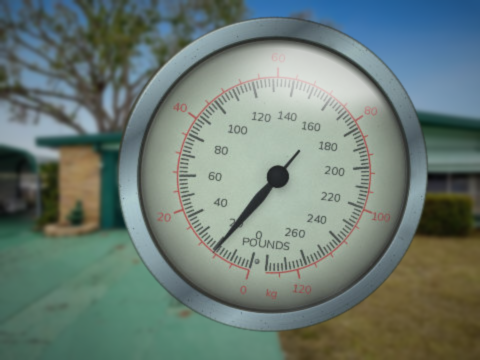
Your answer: 20lb
